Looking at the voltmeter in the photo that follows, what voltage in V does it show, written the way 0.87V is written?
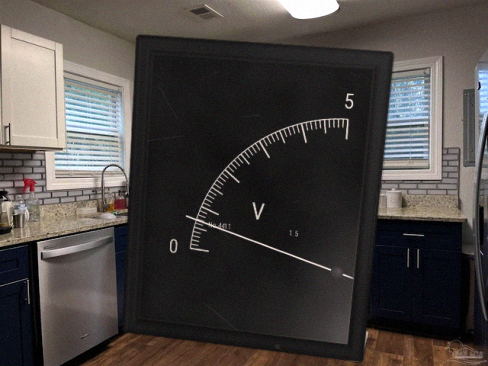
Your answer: 0.7V
